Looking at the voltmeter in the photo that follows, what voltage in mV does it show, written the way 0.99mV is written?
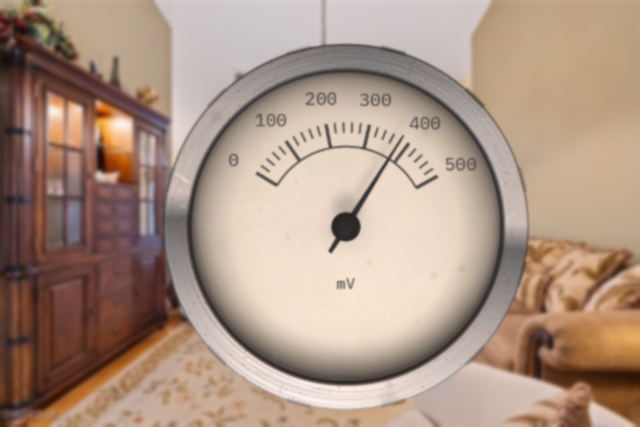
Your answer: 380mV
